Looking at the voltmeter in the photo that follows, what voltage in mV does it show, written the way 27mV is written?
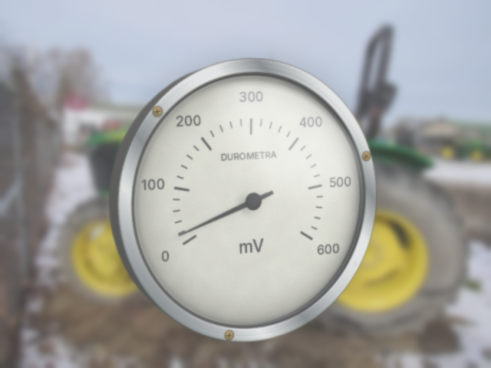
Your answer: 20mV
